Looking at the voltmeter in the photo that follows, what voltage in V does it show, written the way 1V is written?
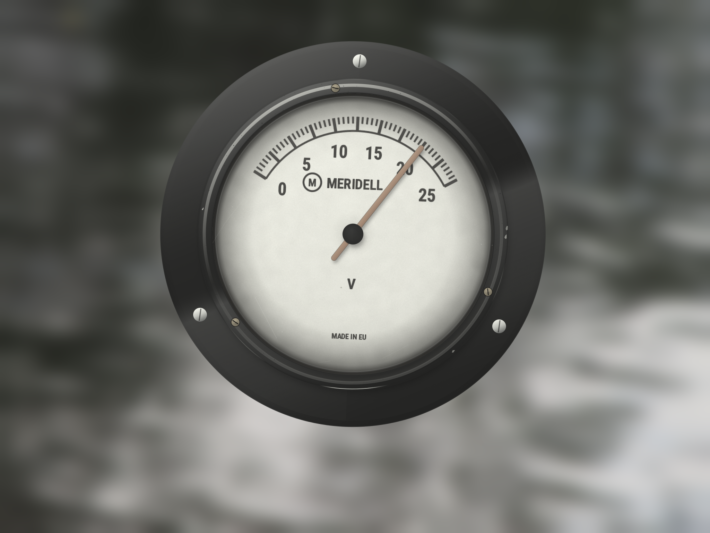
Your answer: 20V
